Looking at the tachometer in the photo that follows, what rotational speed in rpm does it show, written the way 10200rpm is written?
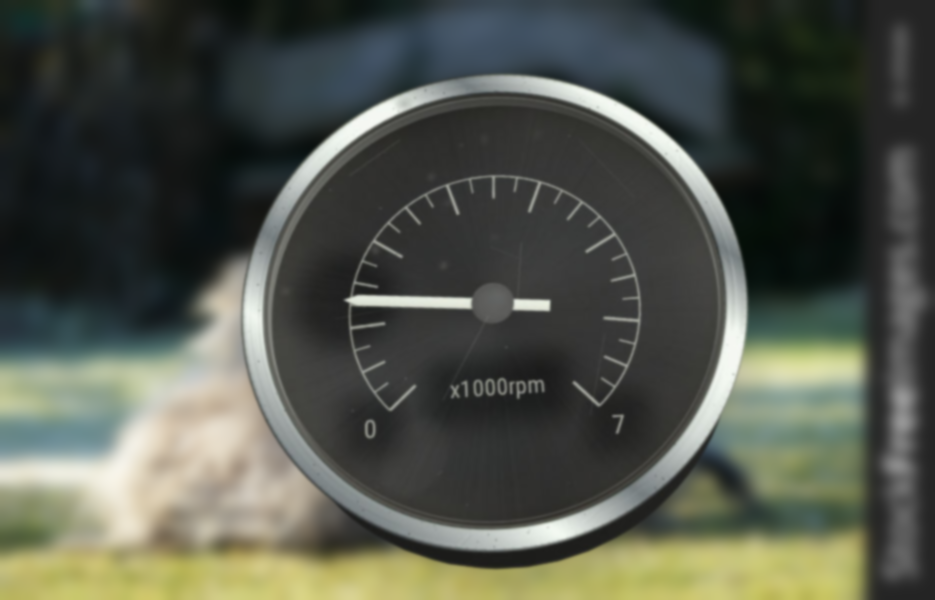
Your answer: 1250rpm
